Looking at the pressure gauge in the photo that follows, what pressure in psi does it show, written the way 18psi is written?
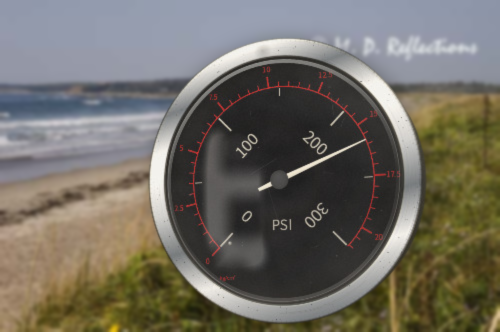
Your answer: 225psi
